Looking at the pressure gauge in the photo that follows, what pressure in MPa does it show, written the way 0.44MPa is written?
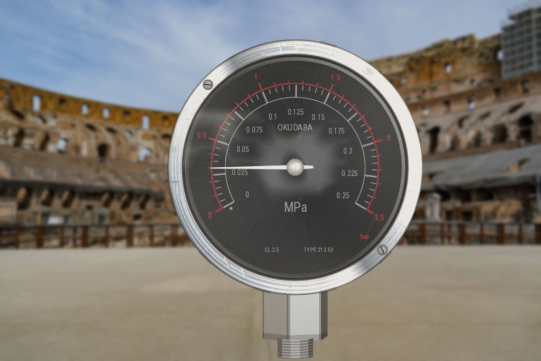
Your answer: 0.03MPa
